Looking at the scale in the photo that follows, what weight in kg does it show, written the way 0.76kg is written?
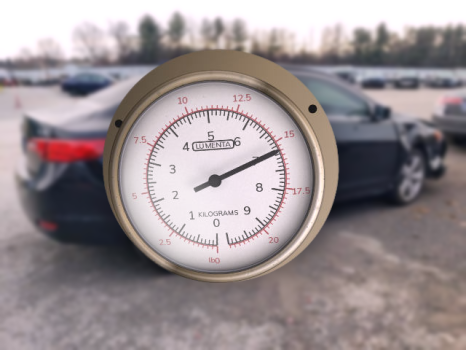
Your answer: 7kg
